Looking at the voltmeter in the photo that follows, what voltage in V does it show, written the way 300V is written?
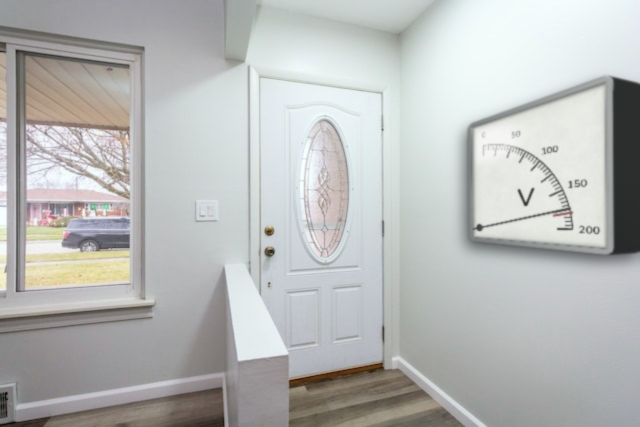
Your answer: 175V
